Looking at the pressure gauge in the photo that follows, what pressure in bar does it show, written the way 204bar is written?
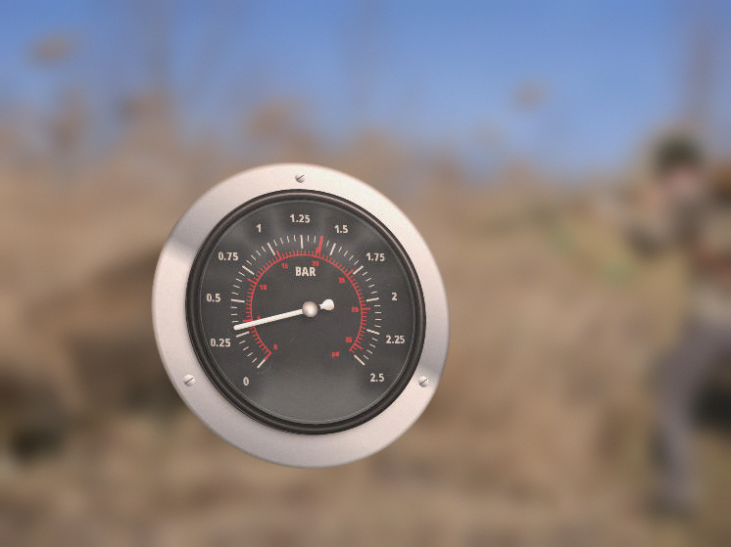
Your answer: 0.3bar
